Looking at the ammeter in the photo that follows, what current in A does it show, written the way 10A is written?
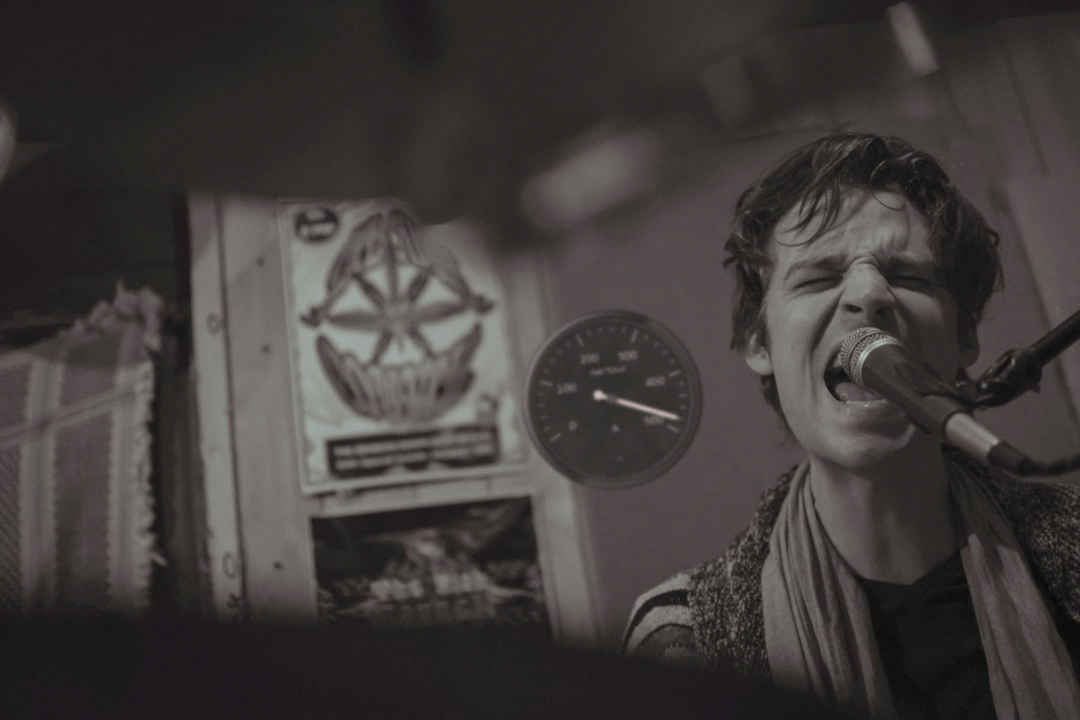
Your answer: 480A
